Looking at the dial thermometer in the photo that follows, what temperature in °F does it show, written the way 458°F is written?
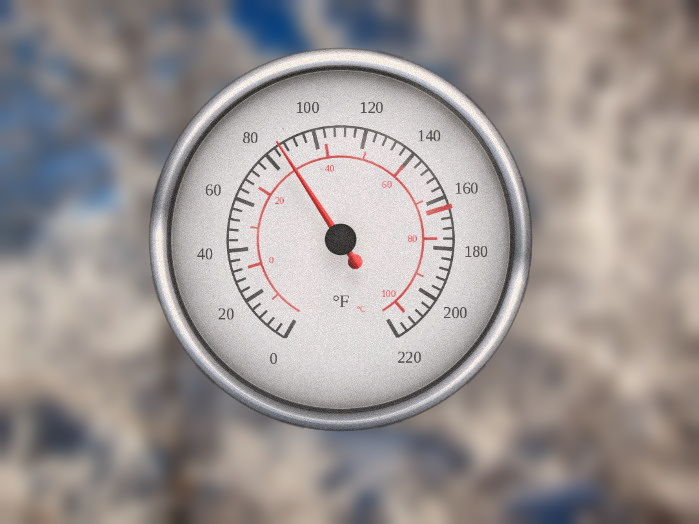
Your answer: 86°F
